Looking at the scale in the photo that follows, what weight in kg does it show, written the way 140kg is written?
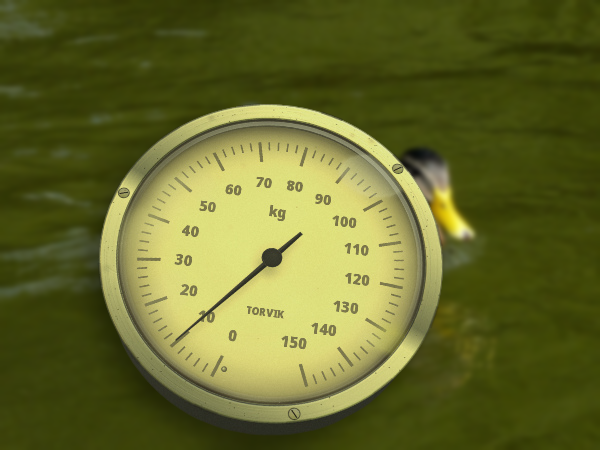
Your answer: 10kg
